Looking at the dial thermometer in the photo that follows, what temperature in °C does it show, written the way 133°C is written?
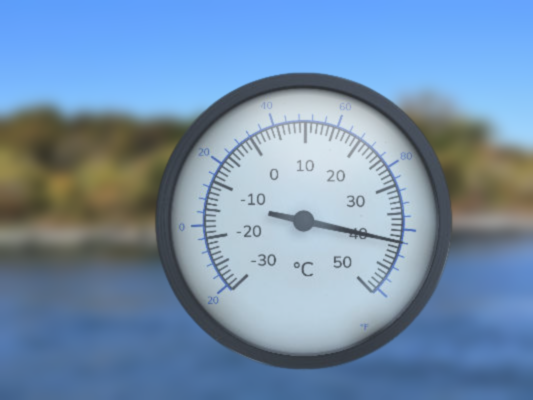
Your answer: 40°C
